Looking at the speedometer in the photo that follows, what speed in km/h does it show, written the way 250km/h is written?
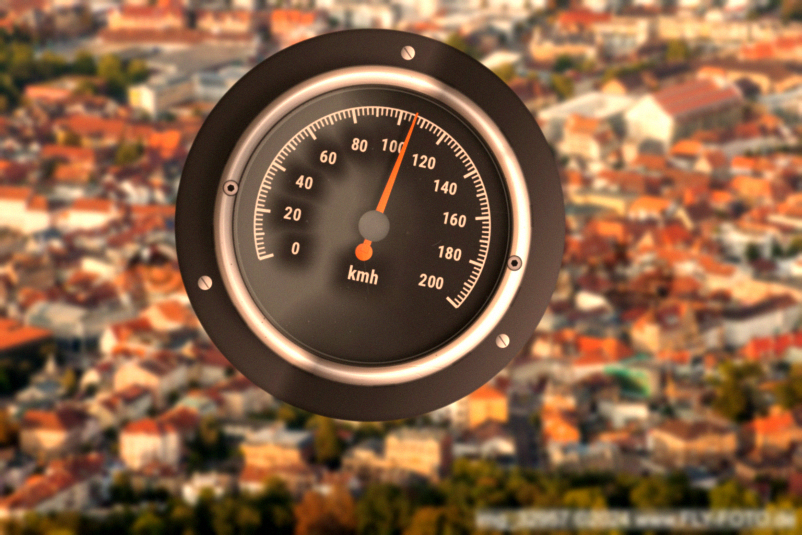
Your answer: 106km/h
